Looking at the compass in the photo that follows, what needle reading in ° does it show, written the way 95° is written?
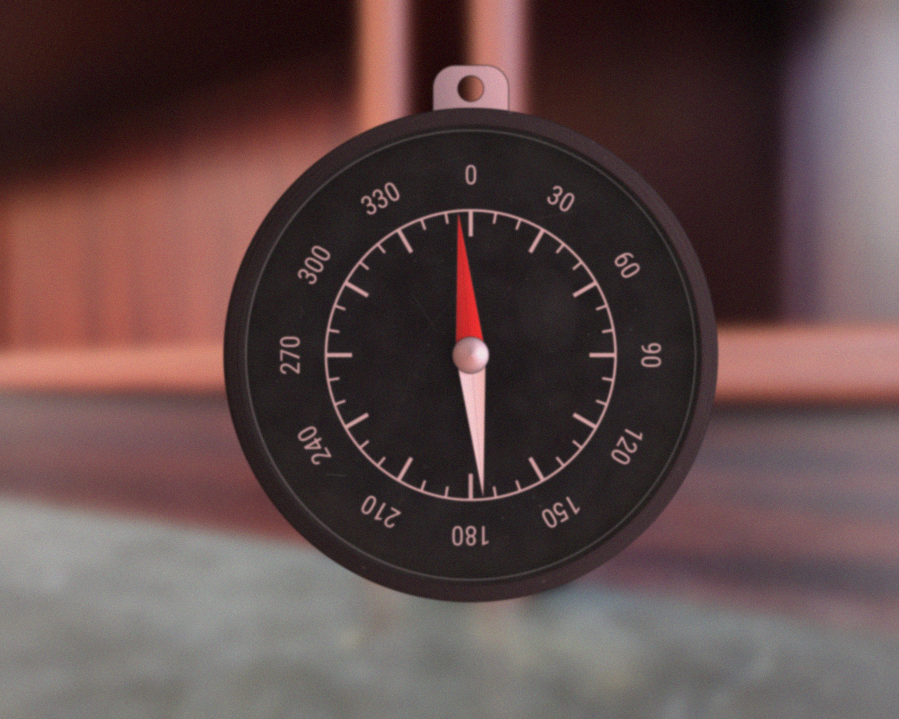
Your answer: 355°
